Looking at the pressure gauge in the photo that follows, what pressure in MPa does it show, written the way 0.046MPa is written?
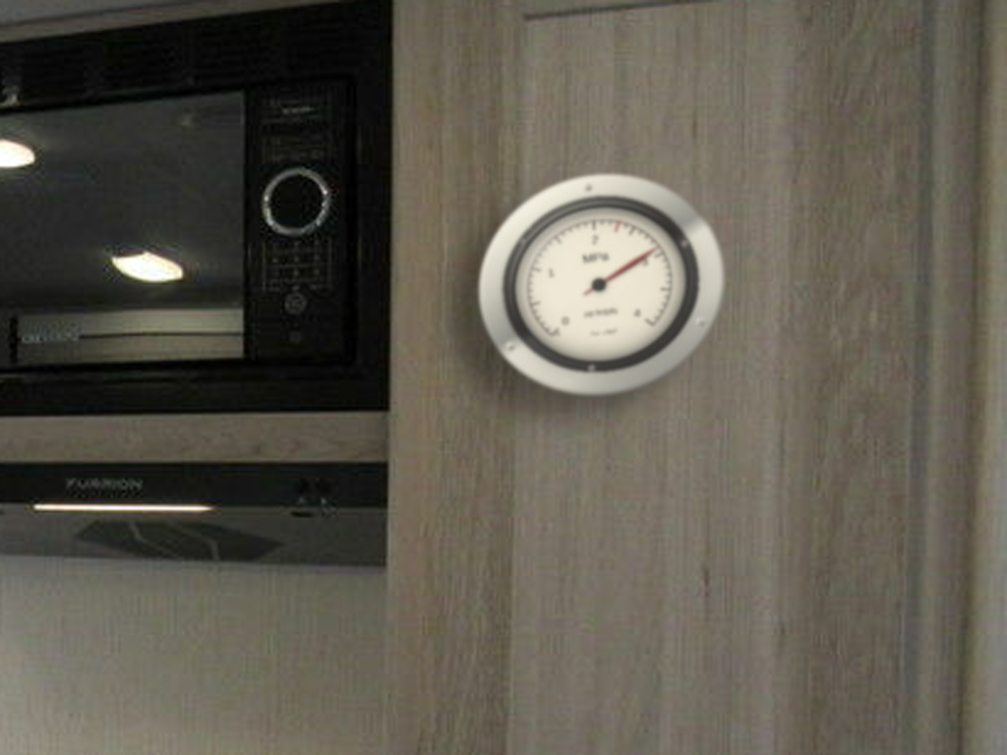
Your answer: 2.9MPa
